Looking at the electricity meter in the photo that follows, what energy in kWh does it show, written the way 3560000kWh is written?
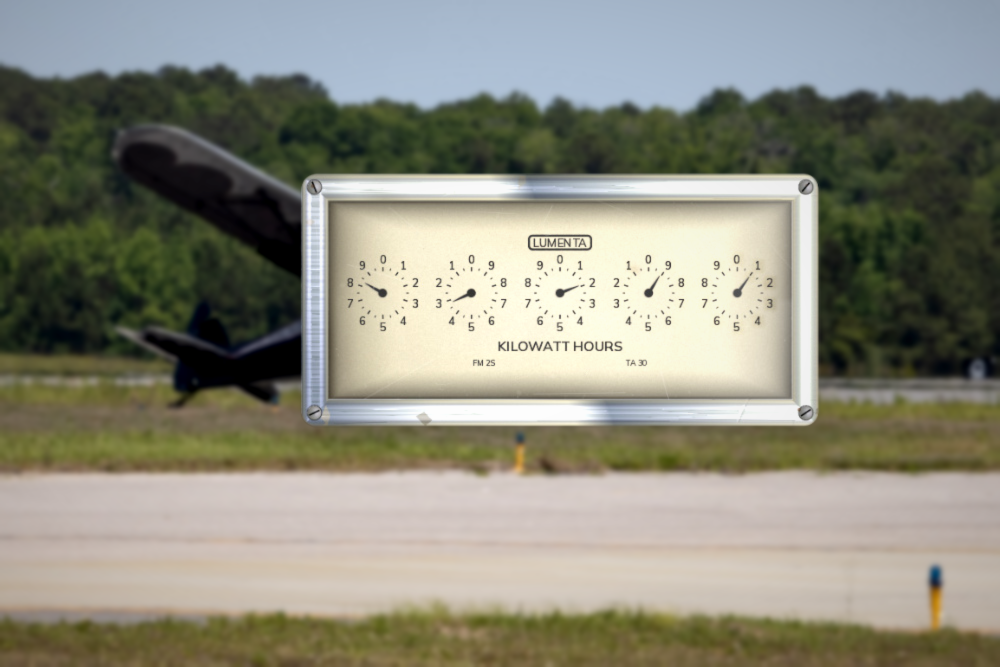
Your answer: 83191kWh
